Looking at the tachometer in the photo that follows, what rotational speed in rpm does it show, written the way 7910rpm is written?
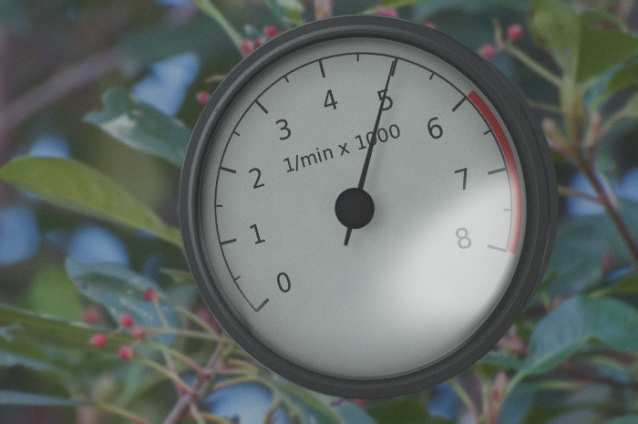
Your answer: 5000rpm
